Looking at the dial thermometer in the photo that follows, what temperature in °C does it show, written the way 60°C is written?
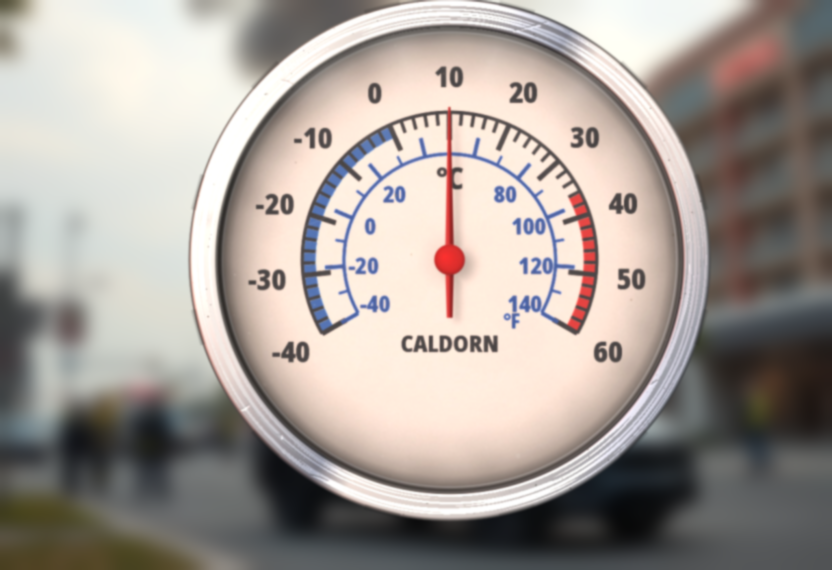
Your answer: 10°C
